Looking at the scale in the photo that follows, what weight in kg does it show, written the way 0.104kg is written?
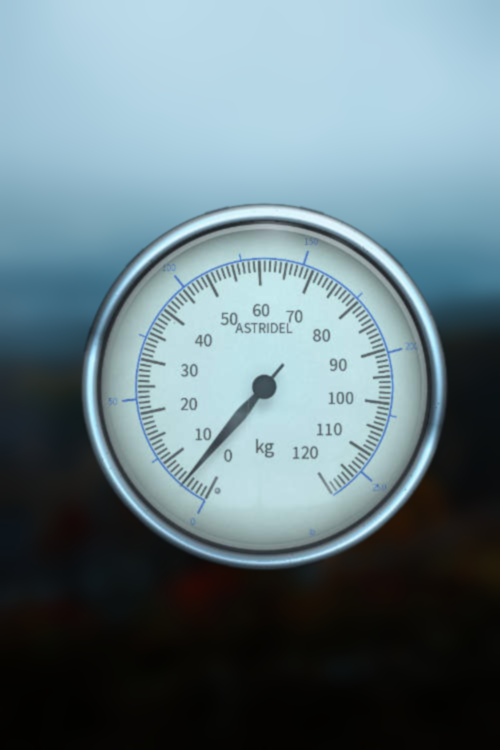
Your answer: 5kg
